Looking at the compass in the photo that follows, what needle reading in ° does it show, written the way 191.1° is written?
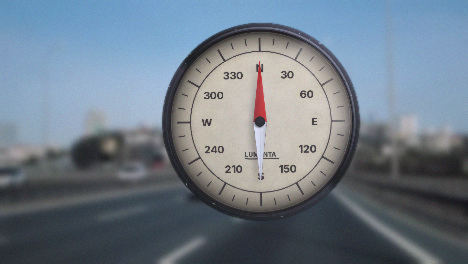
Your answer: 0°
